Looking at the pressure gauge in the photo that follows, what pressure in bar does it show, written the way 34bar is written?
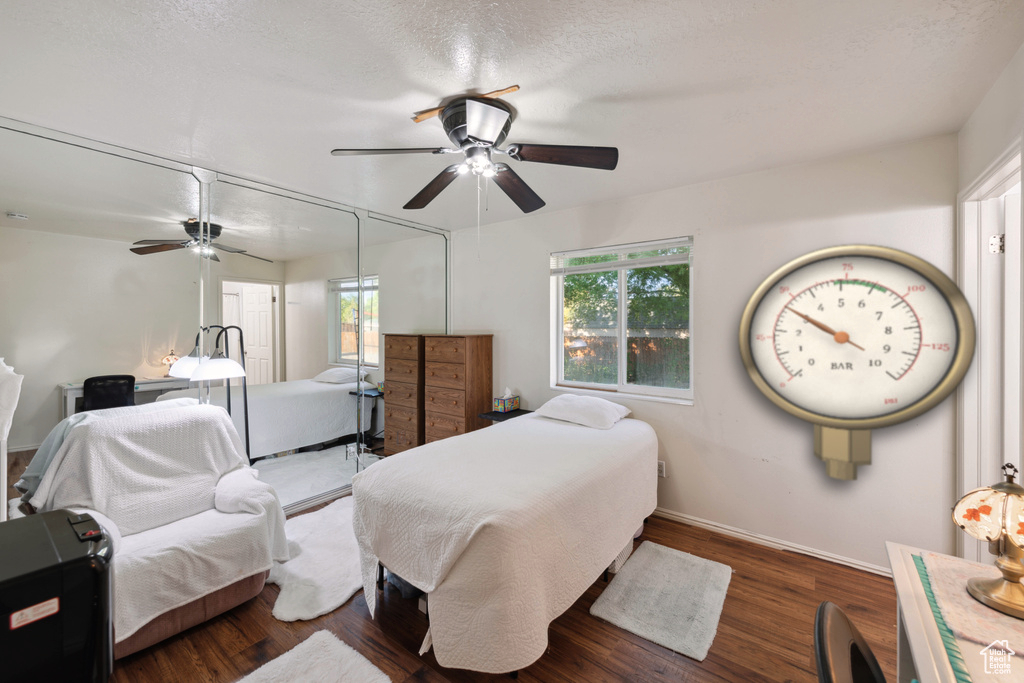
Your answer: 3bar
